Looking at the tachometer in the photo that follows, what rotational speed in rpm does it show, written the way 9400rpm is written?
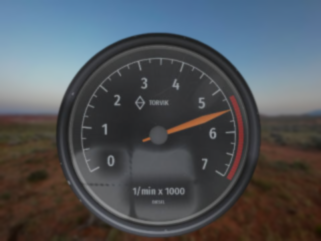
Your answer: 5500rpm
